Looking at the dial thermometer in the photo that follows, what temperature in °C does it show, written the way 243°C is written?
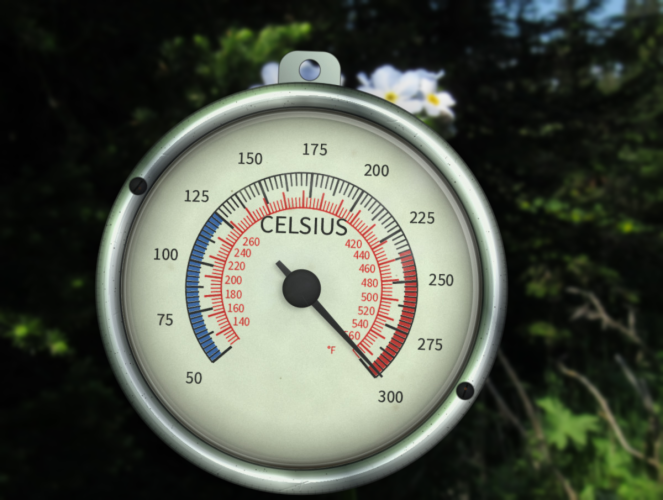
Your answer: 297.5°C
